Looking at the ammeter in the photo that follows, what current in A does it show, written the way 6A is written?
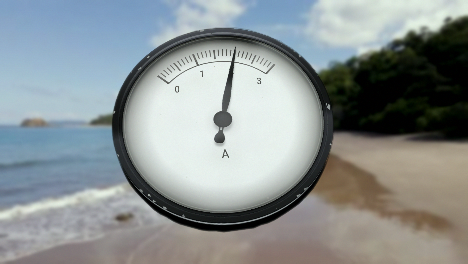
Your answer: 2A
